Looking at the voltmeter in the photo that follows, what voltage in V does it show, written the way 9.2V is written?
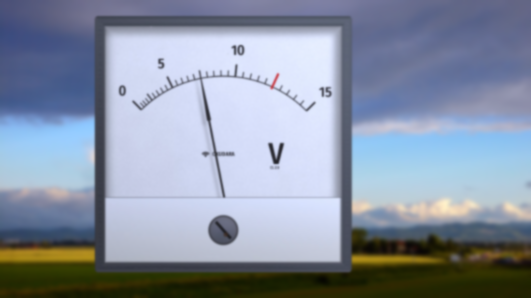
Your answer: 7.5V
